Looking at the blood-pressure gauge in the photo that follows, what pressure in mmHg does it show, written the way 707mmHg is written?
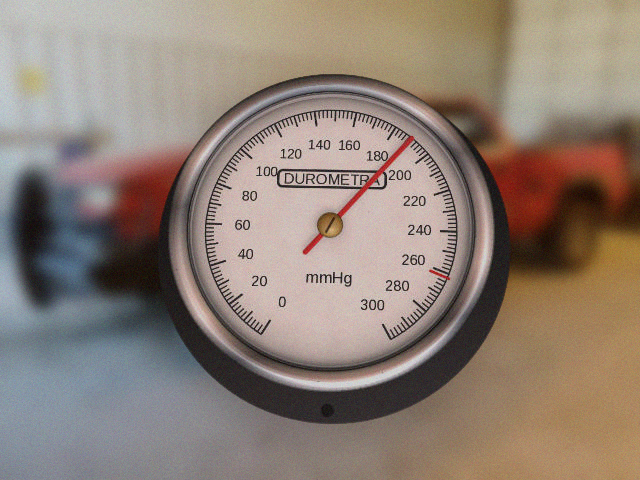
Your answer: 190mmHg
